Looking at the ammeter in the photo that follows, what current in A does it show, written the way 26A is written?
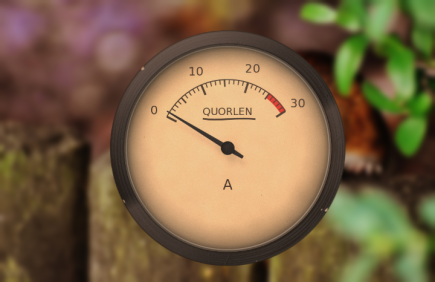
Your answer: 1A
